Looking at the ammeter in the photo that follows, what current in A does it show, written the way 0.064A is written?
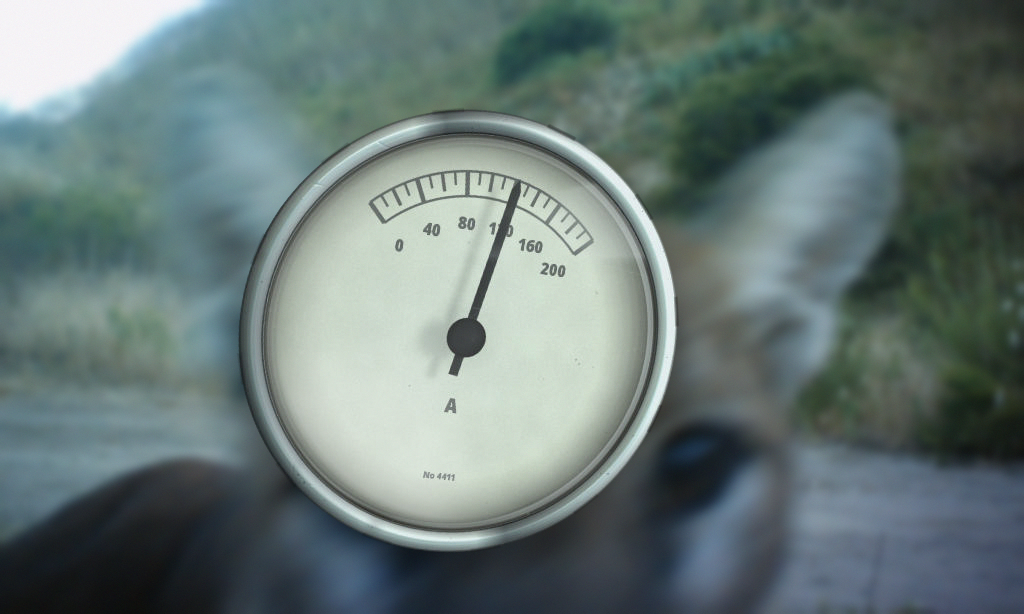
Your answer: 120A
